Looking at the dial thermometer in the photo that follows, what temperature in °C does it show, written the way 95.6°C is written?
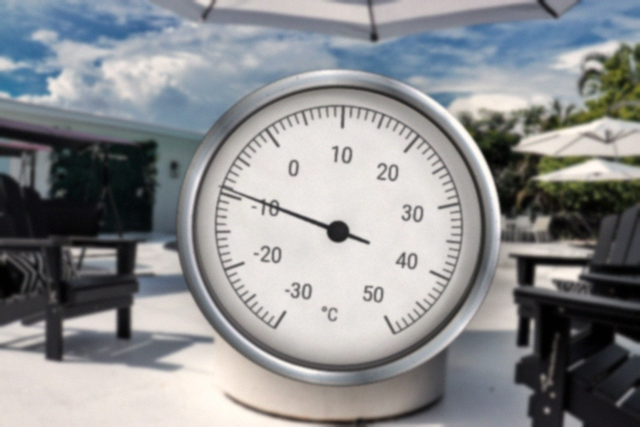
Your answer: -9°C
